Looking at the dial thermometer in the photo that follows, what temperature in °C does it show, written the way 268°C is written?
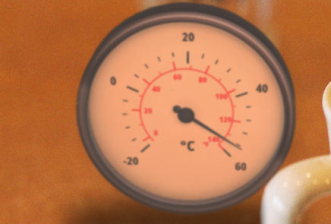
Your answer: 56°C
